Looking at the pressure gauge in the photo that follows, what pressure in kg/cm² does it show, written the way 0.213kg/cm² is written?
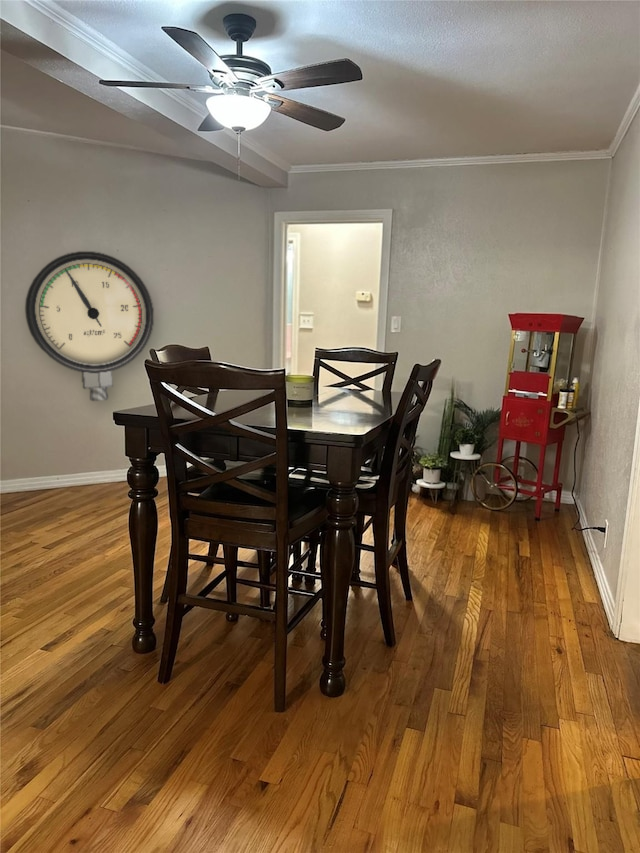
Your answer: 10kg/cm²
